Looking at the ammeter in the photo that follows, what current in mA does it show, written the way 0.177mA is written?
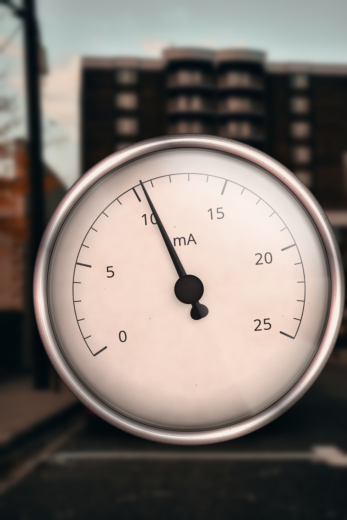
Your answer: 10.5mA
